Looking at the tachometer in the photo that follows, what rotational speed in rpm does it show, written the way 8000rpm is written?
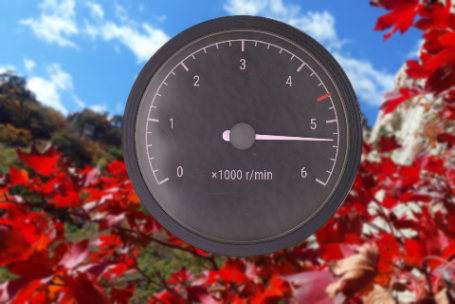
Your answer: 5300rpm
